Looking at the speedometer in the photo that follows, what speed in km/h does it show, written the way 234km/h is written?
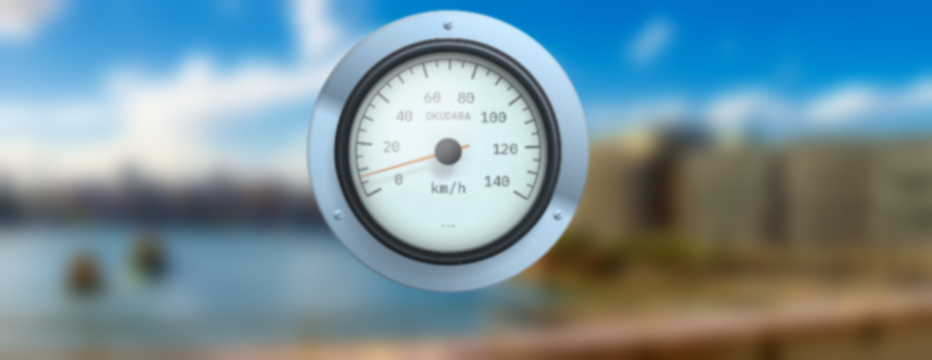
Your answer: 7.5km/h
